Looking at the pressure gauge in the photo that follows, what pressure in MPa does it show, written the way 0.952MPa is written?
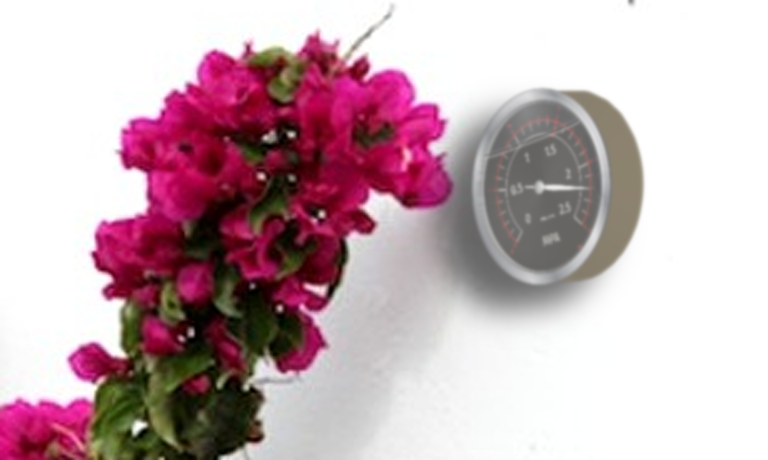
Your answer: 2.2MPa
